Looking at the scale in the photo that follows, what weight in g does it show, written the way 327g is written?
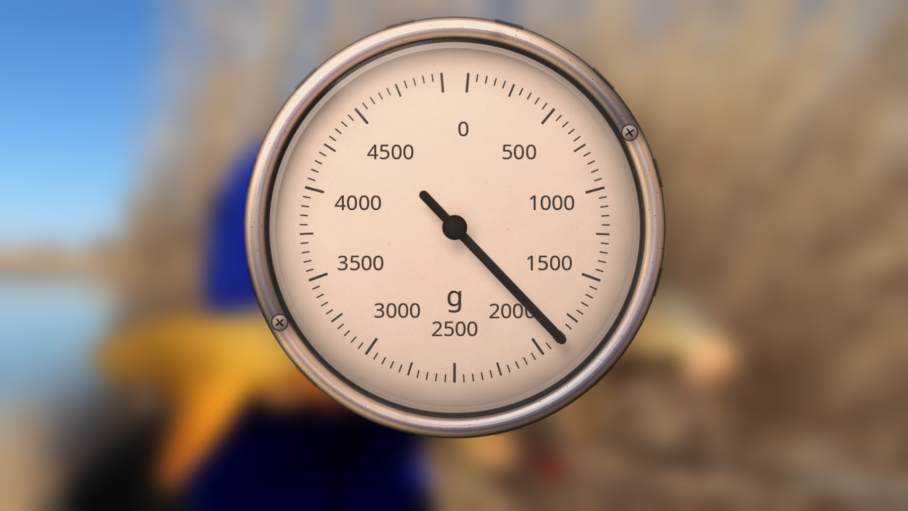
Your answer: 1875g
